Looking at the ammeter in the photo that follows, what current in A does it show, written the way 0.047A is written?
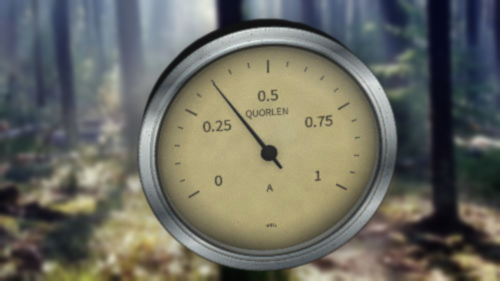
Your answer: 0.35A
